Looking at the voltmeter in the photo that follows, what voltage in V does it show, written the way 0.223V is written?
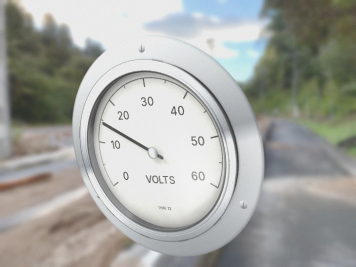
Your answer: 15V
